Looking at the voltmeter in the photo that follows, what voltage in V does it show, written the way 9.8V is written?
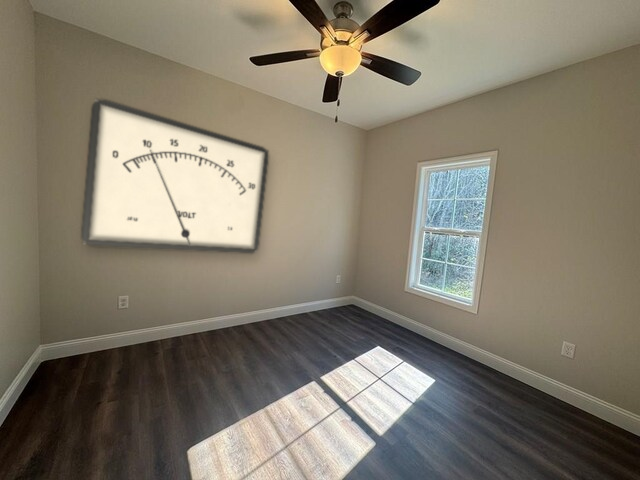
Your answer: 10V
